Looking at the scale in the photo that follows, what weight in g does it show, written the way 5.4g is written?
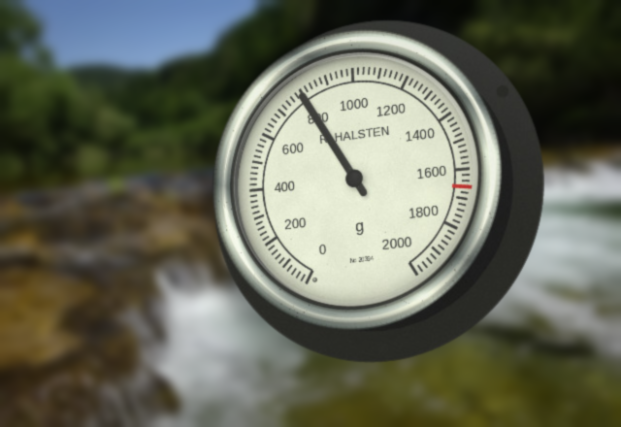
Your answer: 800g
